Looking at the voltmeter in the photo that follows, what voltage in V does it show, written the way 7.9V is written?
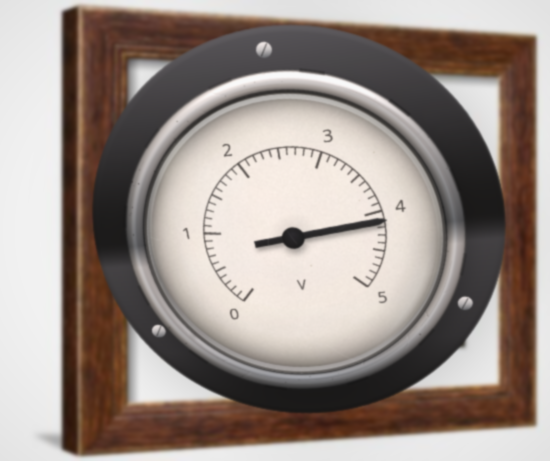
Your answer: 4.1V
